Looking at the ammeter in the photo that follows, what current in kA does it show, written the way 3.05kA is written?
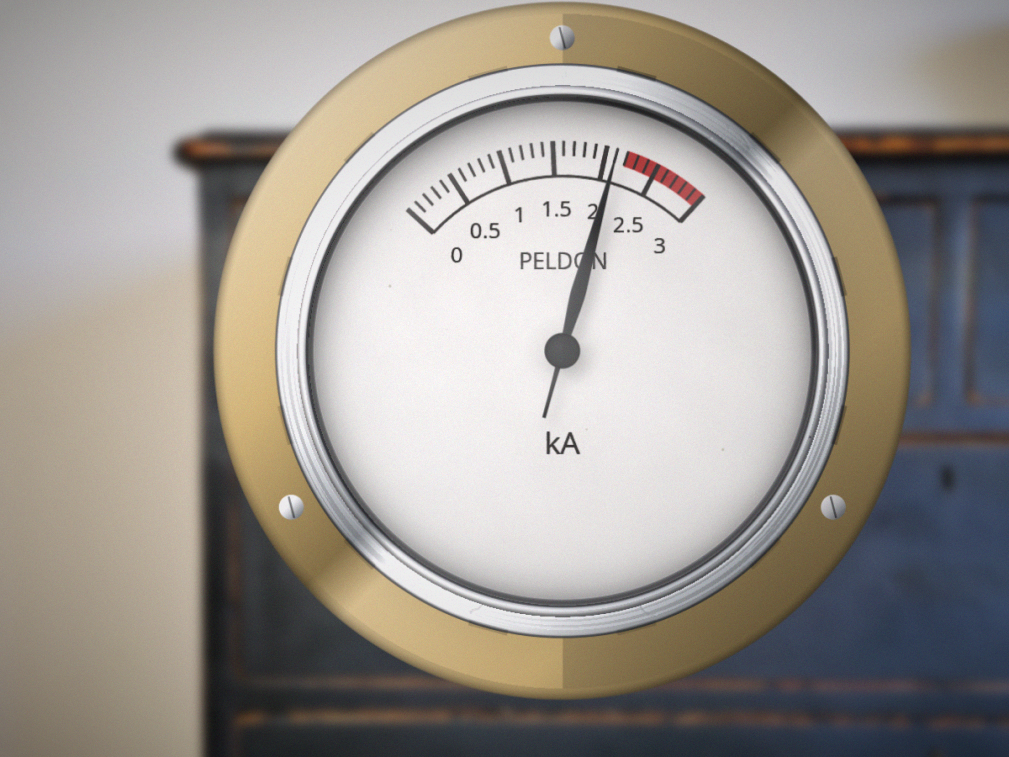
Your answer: 2.1kA
